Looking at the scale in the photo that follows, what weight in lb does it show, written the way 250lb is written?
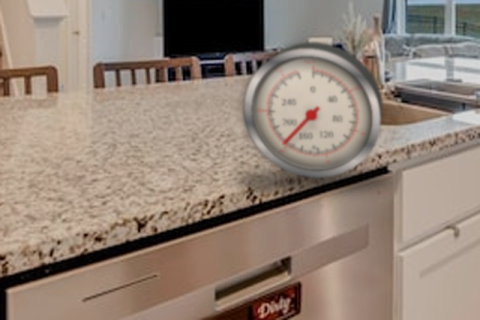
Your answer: 180lb
